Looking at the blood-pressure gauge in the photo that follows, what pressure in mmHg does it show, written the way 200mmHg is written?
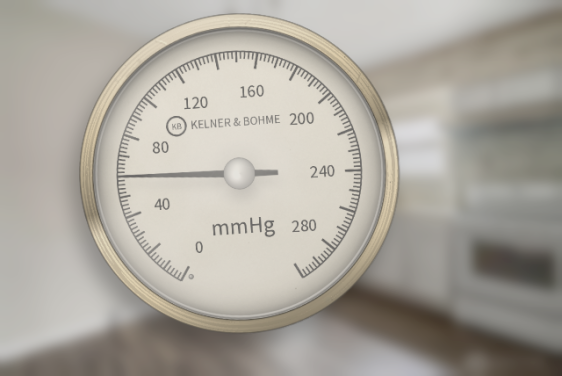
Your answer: 60mmHg
